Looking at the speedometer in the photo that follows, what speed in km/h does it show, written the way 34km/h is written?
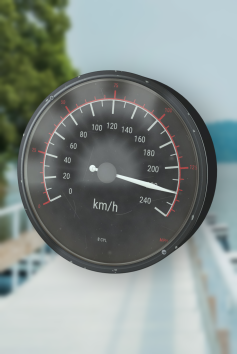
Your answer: 220km/h
